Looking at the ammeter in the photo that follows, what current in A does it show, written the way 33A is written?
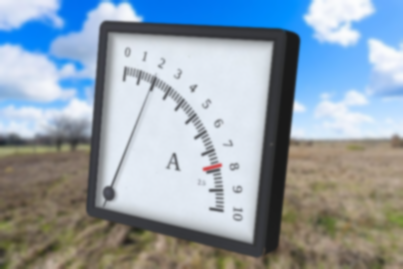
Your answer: 2A
